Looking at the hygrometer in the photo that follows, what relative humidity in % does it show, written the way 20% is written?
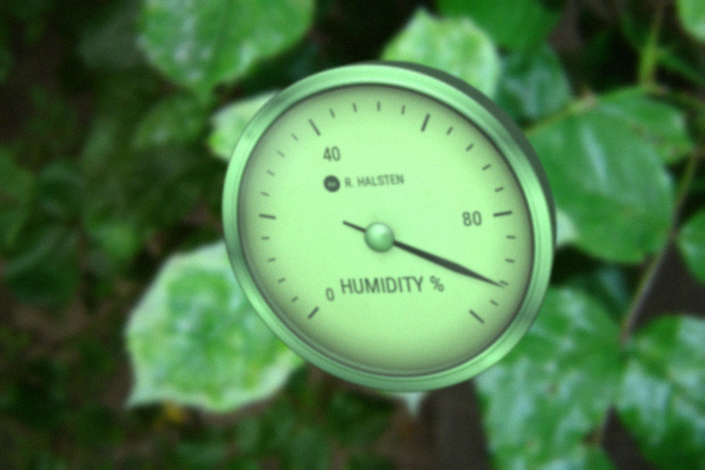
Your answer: 92%
